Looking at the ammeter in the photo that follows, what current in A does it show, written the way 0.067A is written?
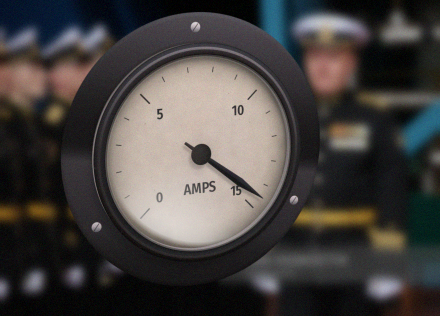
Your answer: 14.5A
